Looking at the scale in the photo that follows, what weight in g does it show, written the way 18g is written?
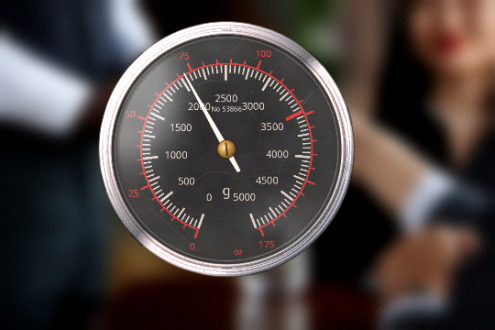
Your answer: 2050g
